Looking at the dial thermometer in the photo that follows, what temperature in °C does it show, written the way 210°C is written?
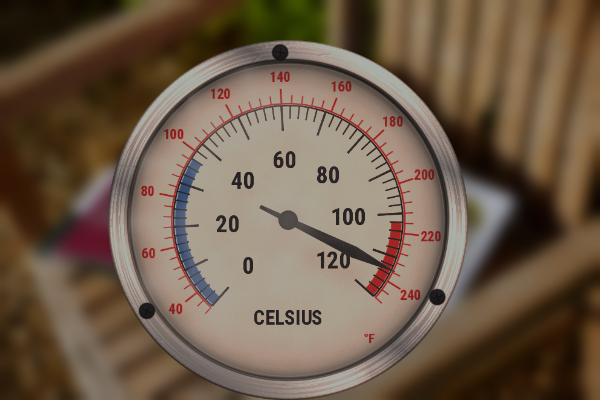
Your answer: 113°C
